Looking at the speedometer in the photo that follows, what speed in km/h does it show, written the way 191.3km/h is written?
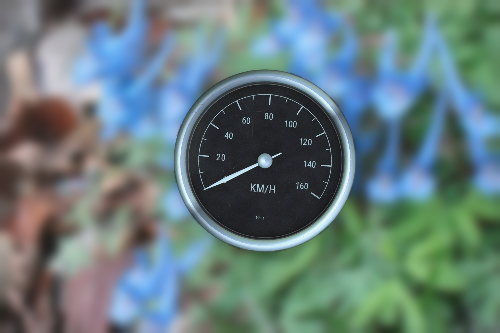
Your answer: 0km/h
